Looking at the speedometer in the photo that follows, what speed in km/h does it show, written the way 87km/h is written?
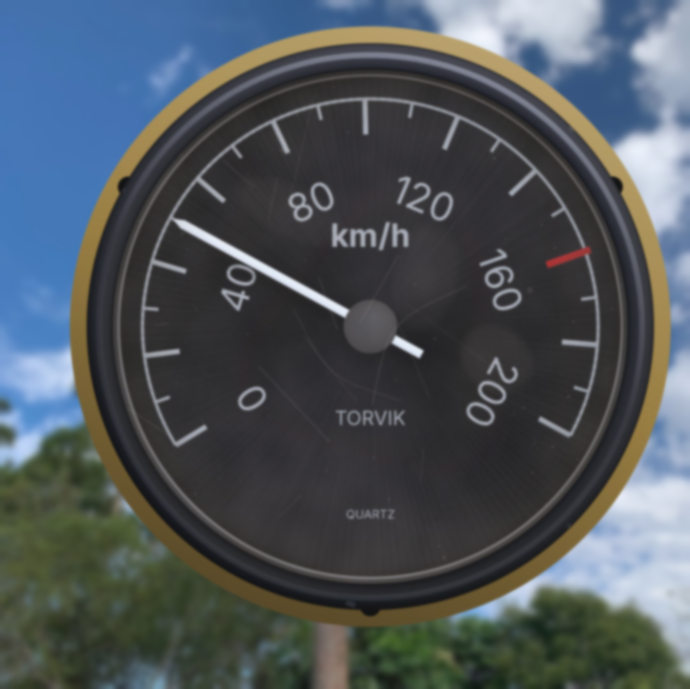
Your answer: 50km/h
